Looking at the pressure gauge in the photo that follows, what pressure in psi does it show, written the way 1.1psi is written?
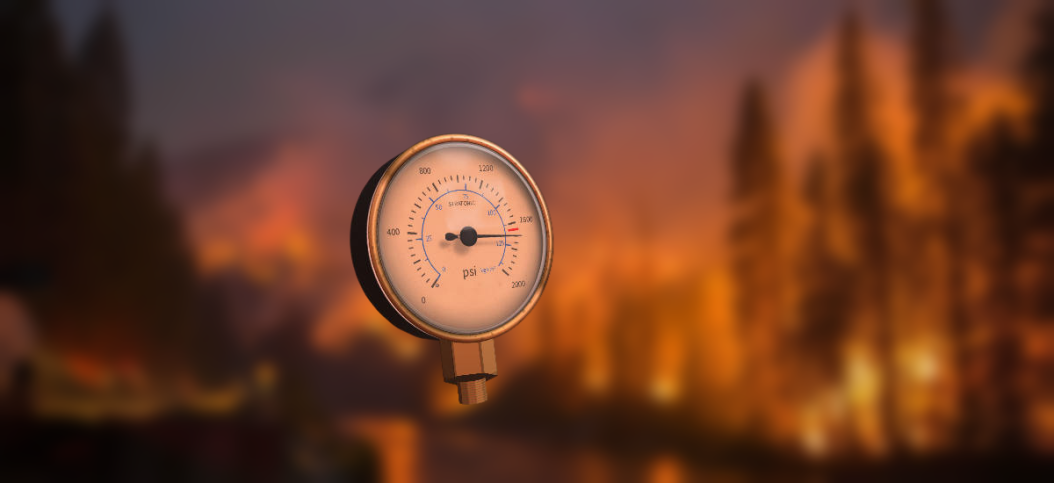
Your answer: 1700psi
